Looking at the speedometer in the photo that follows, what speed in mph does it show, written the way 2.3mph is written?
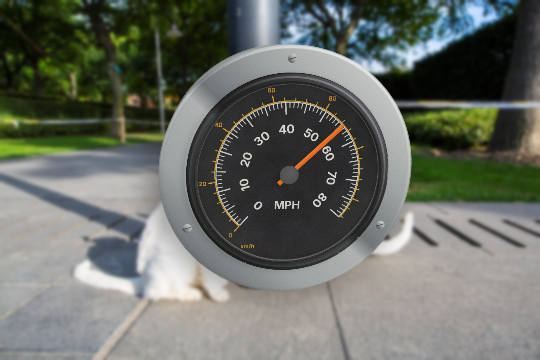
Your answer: 55mph
